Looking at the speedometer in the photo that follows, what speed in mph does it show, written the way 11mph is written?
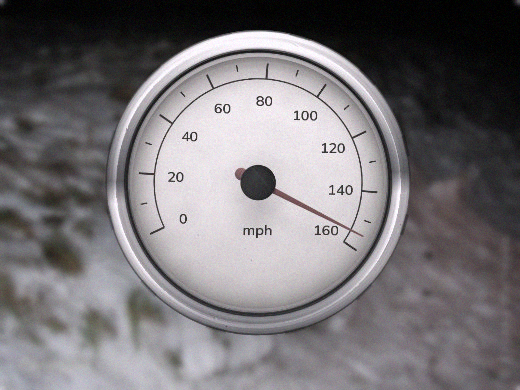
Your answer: 155mph
